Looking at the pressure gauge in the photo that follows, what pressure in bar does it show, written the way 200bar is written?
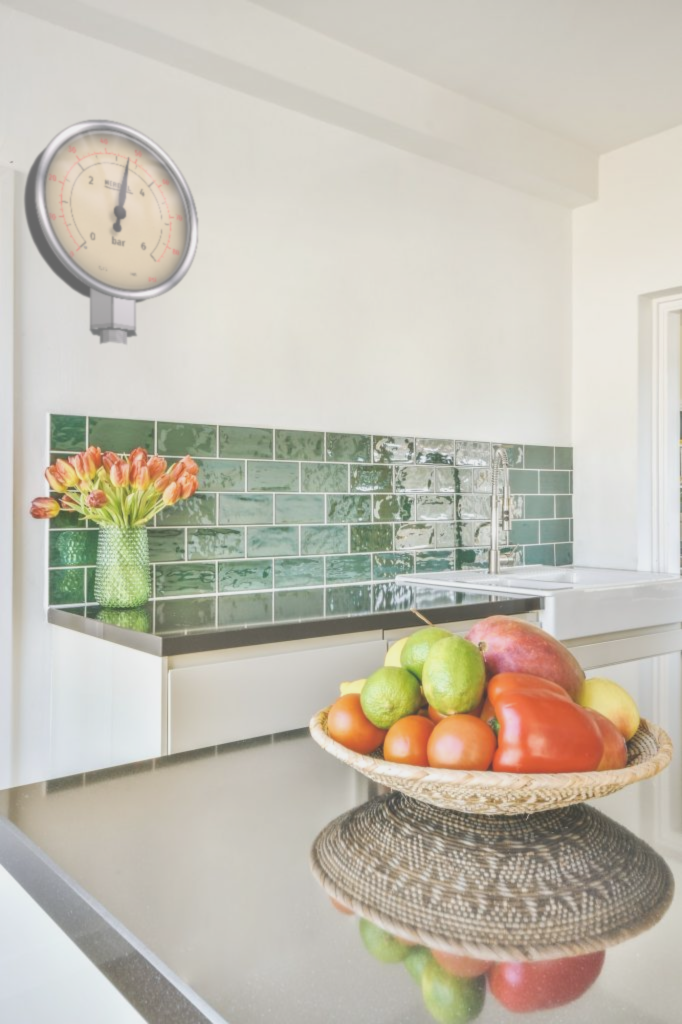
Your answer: 3.25bar
